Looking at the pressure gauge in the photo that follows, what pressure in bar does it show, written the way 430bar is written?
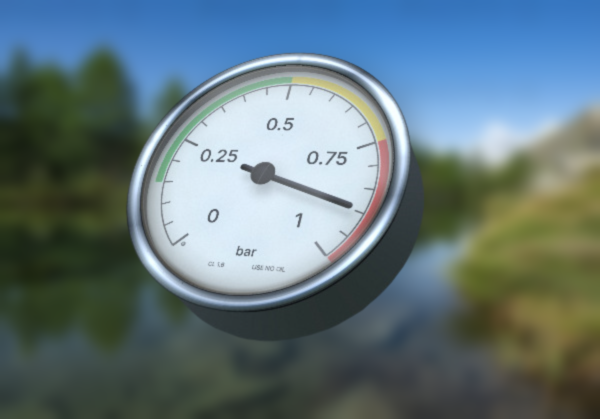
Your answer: 0.9bar
